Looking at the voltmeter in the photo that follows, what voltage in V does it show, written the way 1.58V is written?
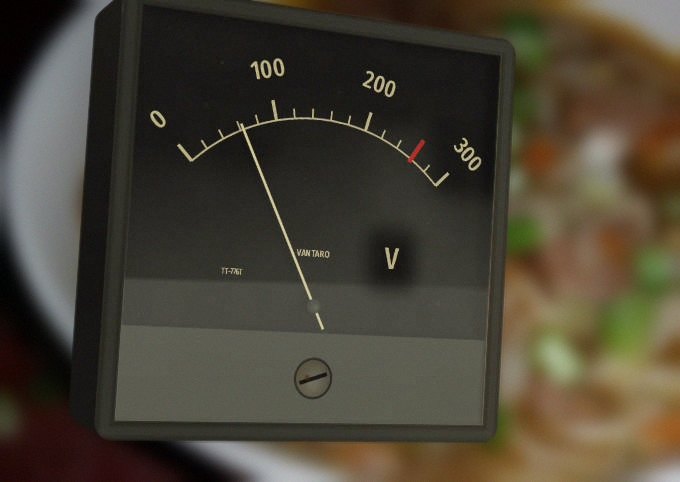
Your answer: 60V
